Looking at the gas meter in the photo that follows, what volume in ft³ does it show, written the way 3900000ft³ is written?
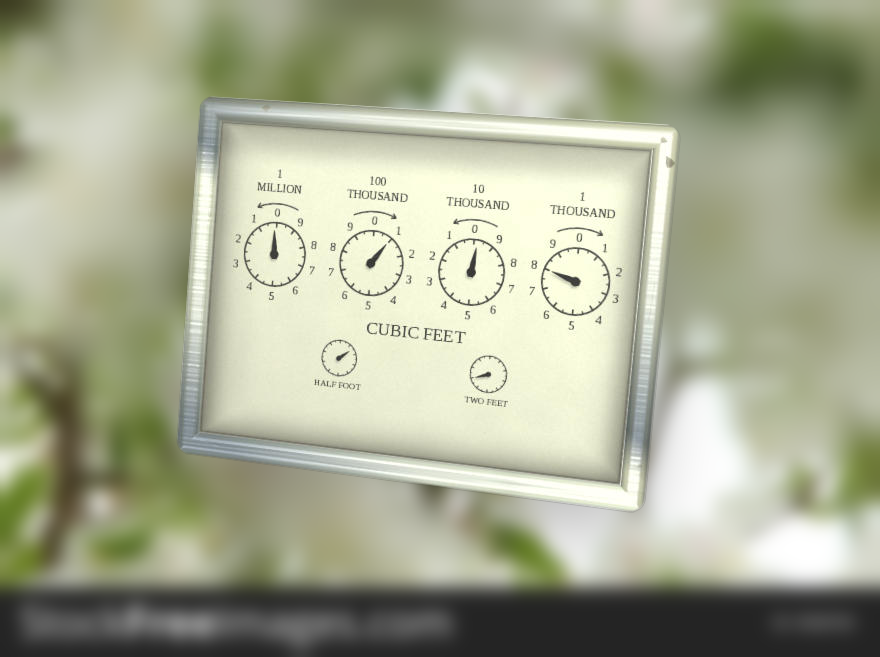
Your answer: 9800ft³
